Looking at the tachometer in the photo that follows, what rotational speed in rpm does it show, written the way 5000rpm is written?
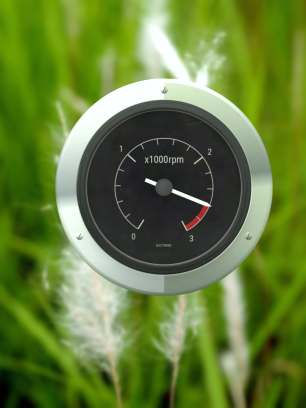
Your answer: 2600rpm
